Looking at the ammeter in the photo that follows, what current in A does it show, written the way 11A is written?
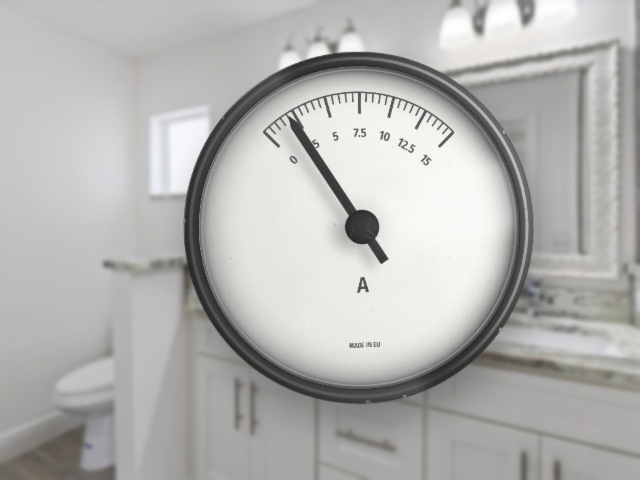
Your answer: 2A
